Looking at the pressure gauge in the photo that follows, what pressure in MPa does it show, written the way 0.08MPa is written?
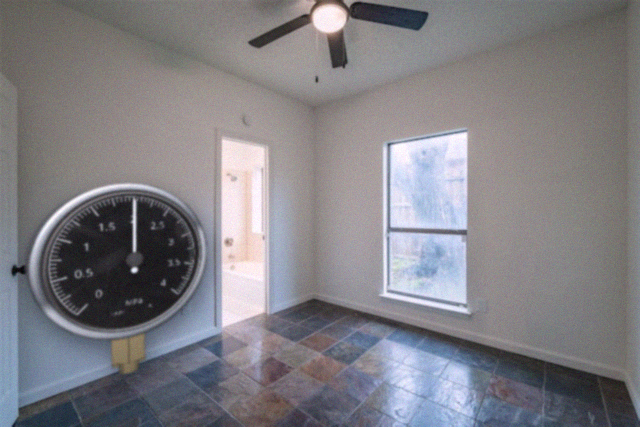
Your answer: 2MPa
